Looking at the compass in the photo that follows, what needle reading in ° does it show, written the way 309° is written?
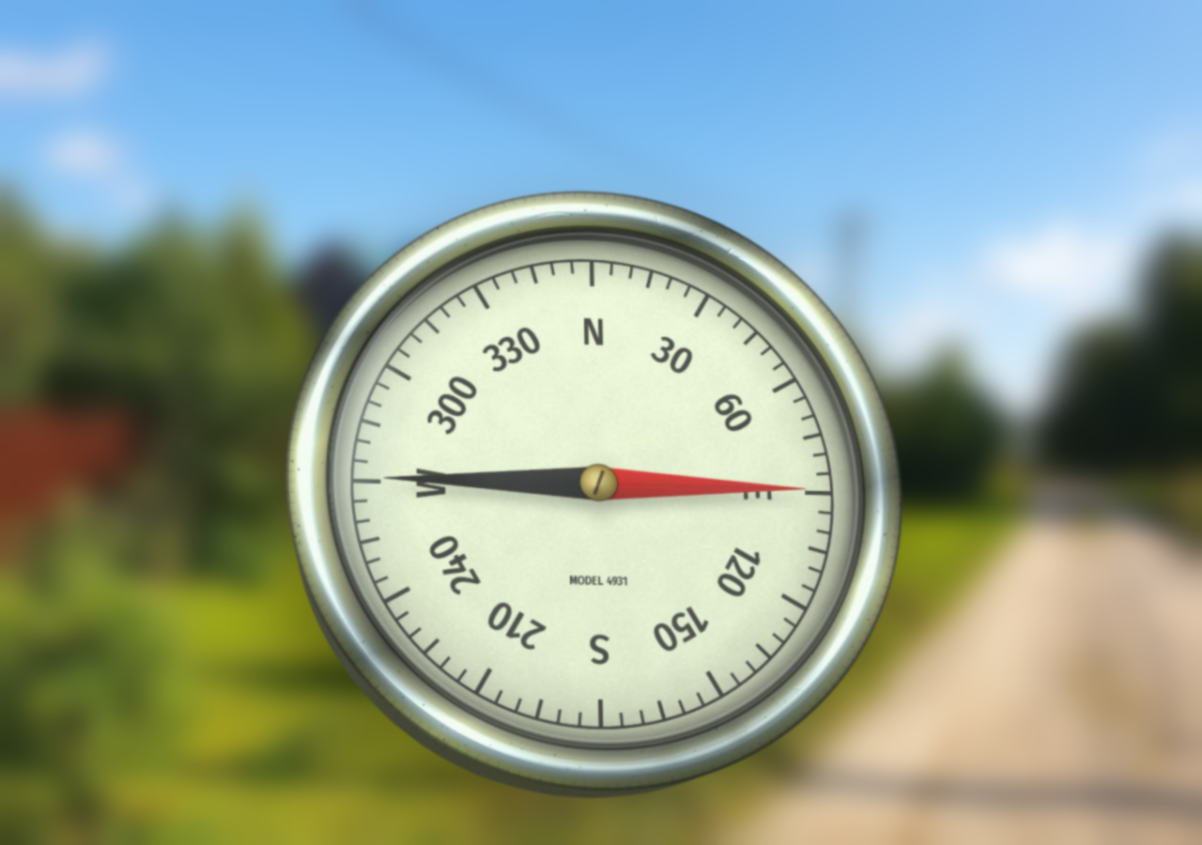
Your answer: 90°
